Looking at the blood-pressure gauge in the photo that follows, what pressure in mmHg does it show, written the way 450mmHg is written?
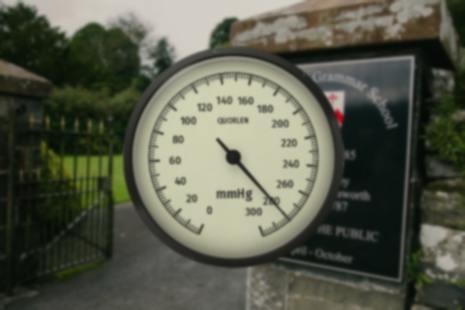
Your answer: 280mmHg
